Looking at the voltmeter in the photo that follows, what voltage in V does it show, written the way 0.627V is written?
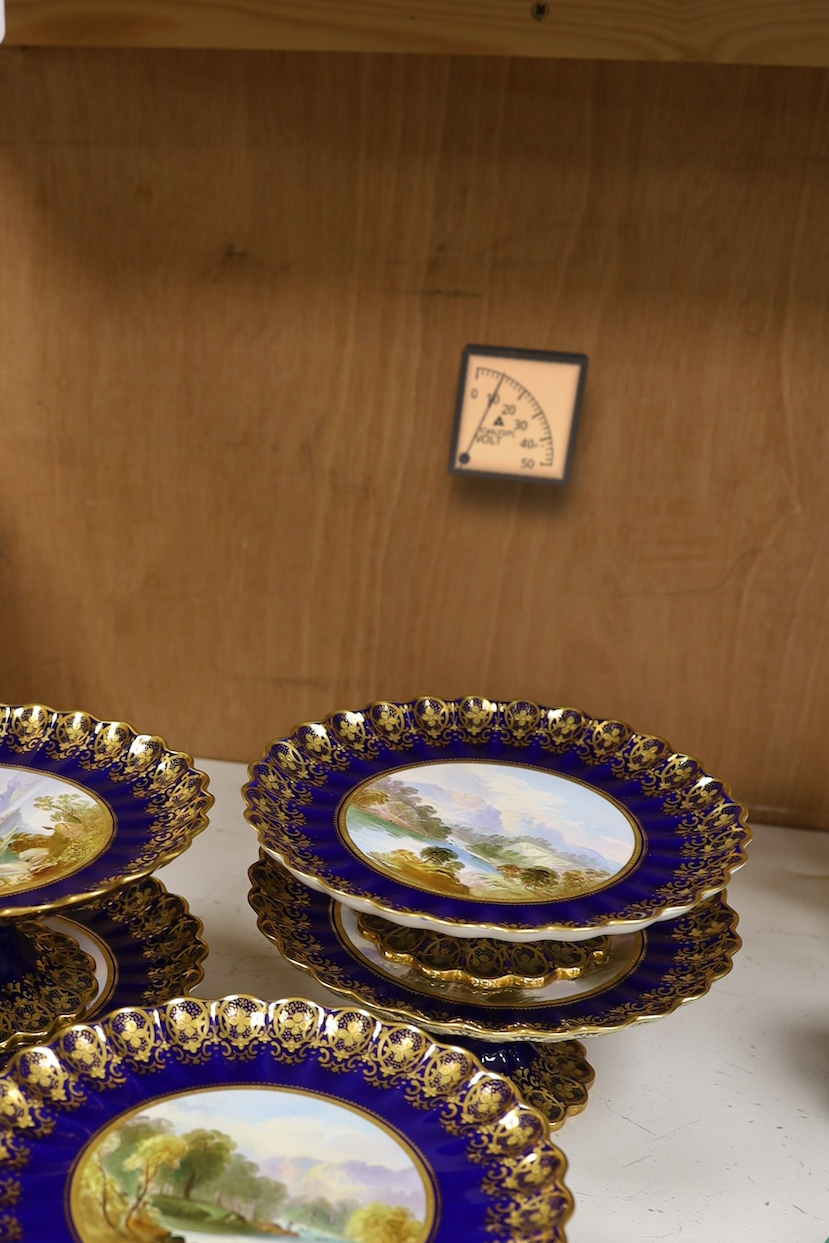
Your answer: 10V
